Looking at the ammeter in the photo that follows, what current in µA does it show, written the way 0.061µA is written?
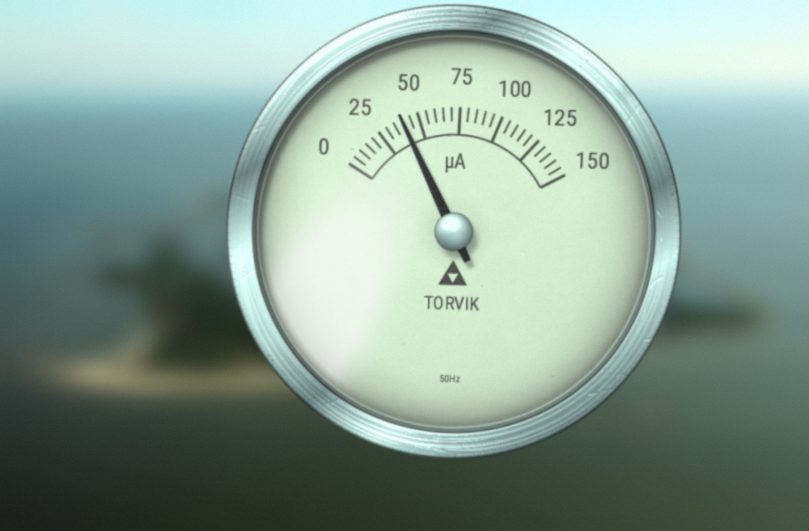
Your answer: 40µA
